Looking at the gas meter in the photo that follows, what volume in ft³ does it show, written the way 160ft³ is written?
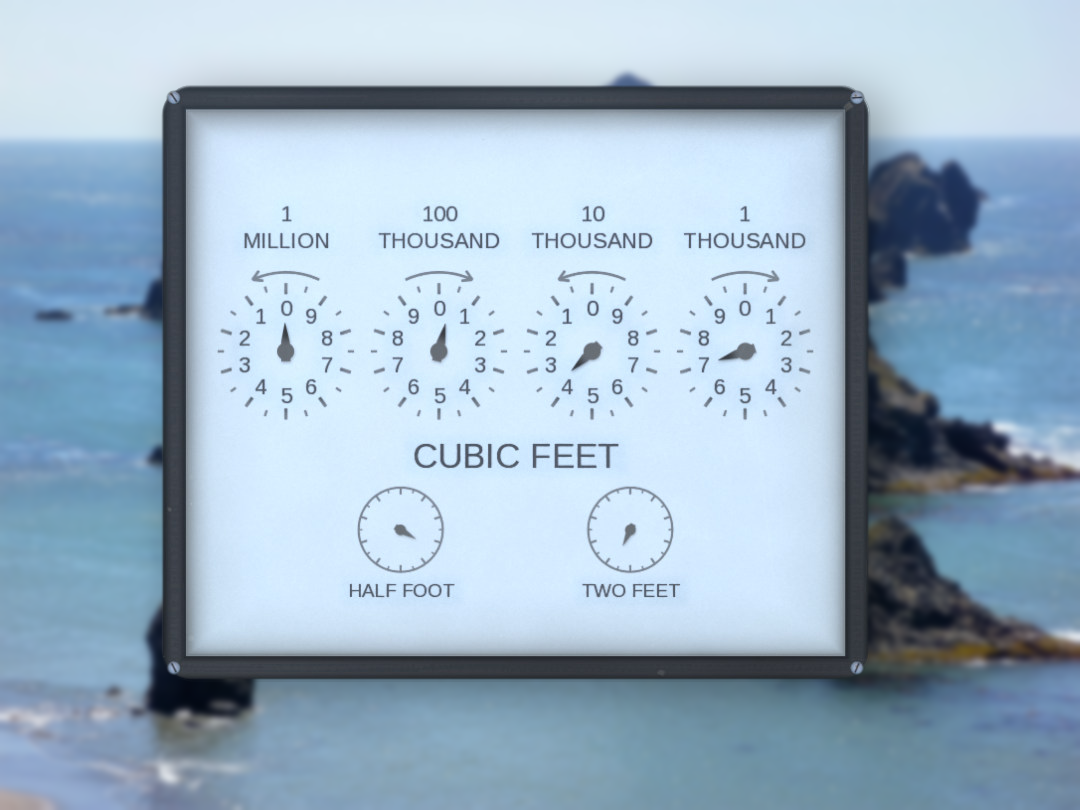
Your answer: 3700ft³
